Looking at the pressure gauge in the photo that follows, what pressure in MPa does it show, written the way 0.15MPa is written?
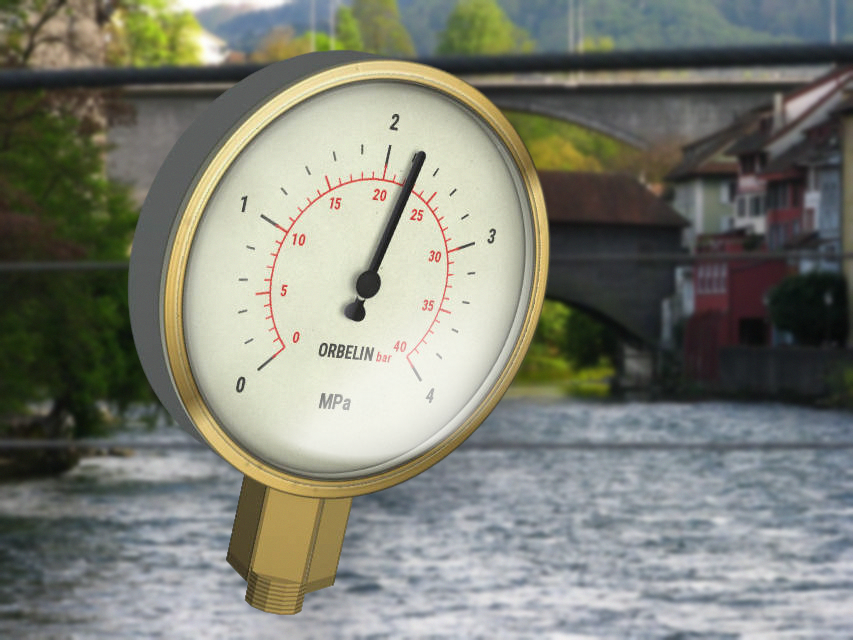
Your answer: 2.2MPa
